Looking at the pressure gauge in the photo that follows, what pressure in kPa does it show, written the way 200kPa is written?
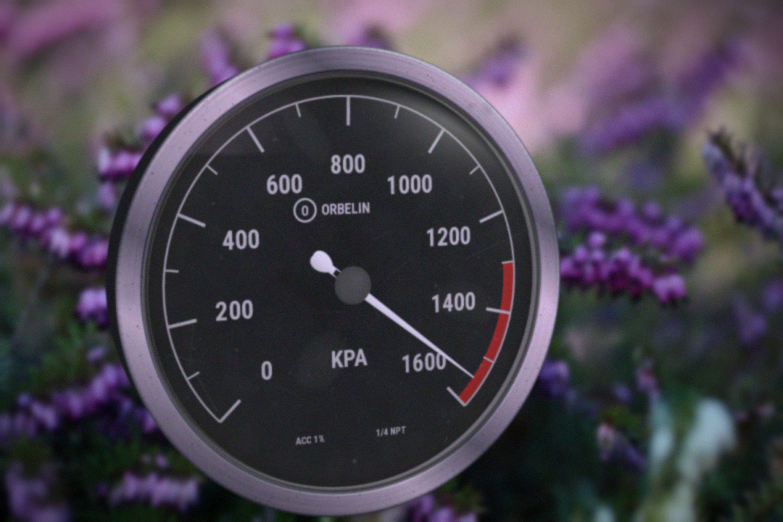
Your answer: 1550kPa
